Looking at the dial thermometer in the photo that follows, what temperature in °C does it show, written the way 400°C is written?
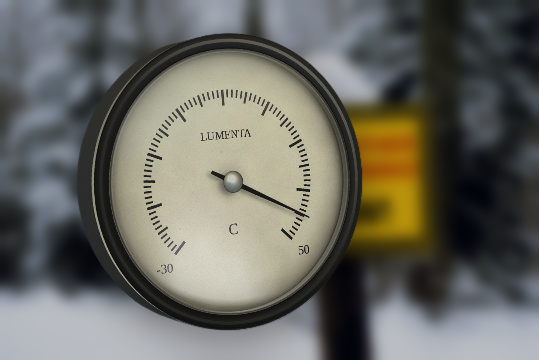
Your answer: 45°C
